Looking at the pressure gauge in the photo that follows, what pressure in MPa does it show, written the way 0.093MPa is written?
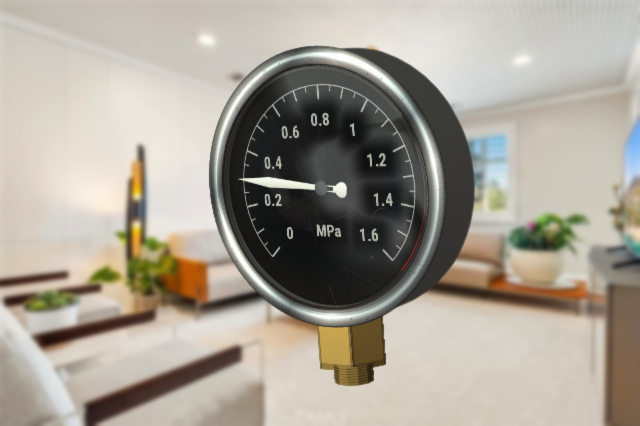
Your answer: 0.3MPa
